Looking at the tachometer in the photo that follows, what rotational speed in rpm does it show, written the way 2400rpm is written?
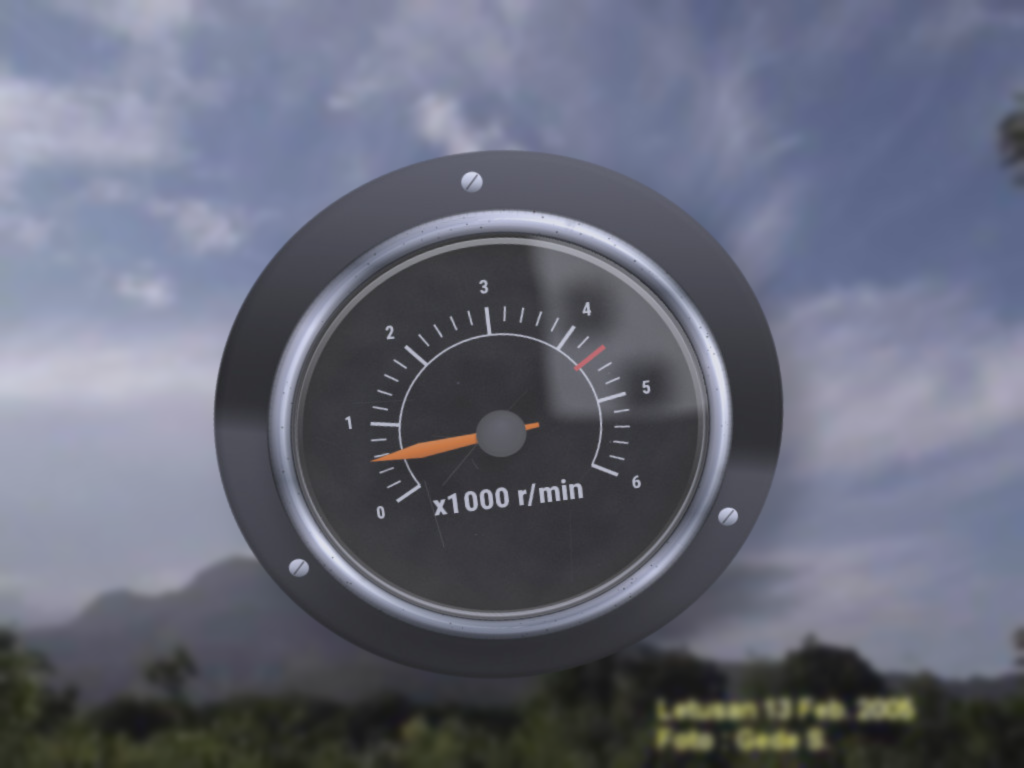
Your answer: 600rpm
